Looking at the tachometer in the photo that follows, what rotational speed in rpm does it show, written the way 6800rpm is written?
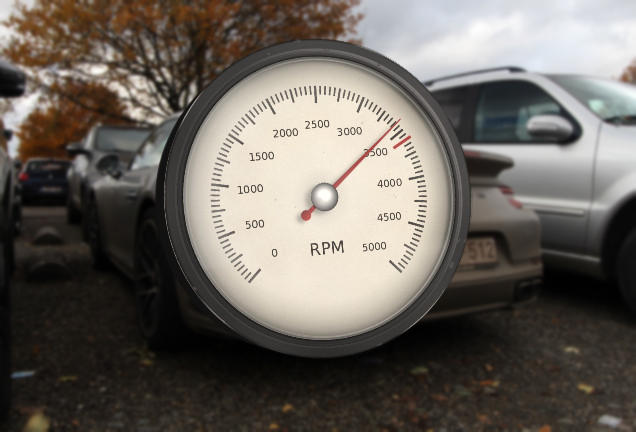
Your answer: 3400rpm
